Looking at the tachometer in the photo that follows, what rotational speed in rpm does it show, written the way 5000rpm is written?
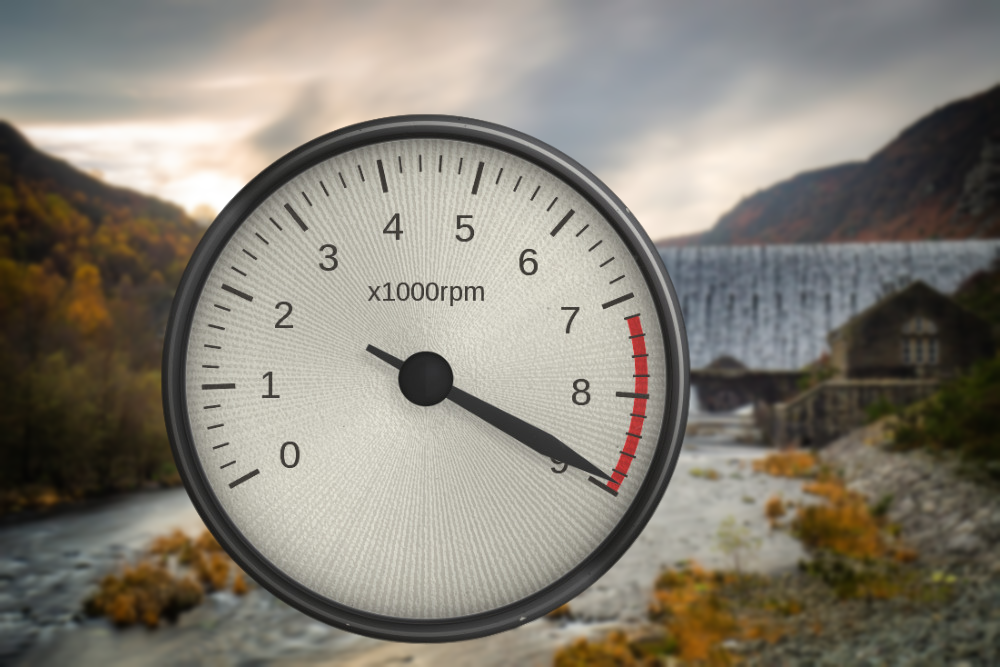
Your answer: 8900rpm
